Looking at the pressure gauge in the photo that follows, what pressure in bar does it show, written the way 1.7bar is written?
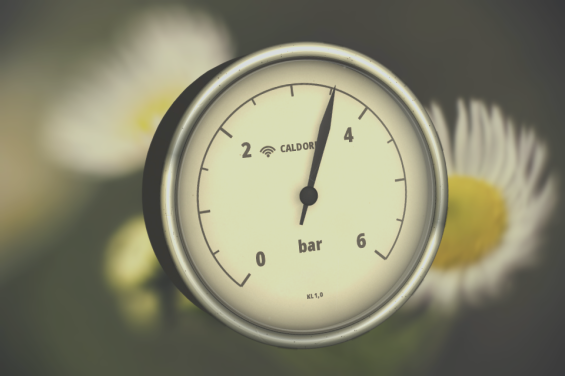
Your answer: 3.5bar
